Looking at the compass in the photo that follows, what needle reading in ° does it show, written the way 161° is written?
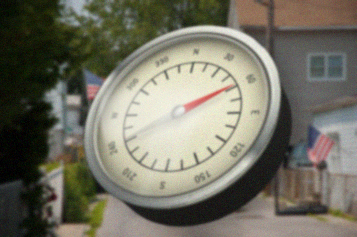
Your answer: 60°
